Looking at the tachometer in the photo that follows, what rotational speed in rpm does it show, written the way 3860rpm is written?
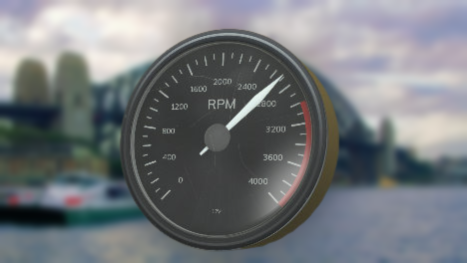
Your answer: 2700rpm
